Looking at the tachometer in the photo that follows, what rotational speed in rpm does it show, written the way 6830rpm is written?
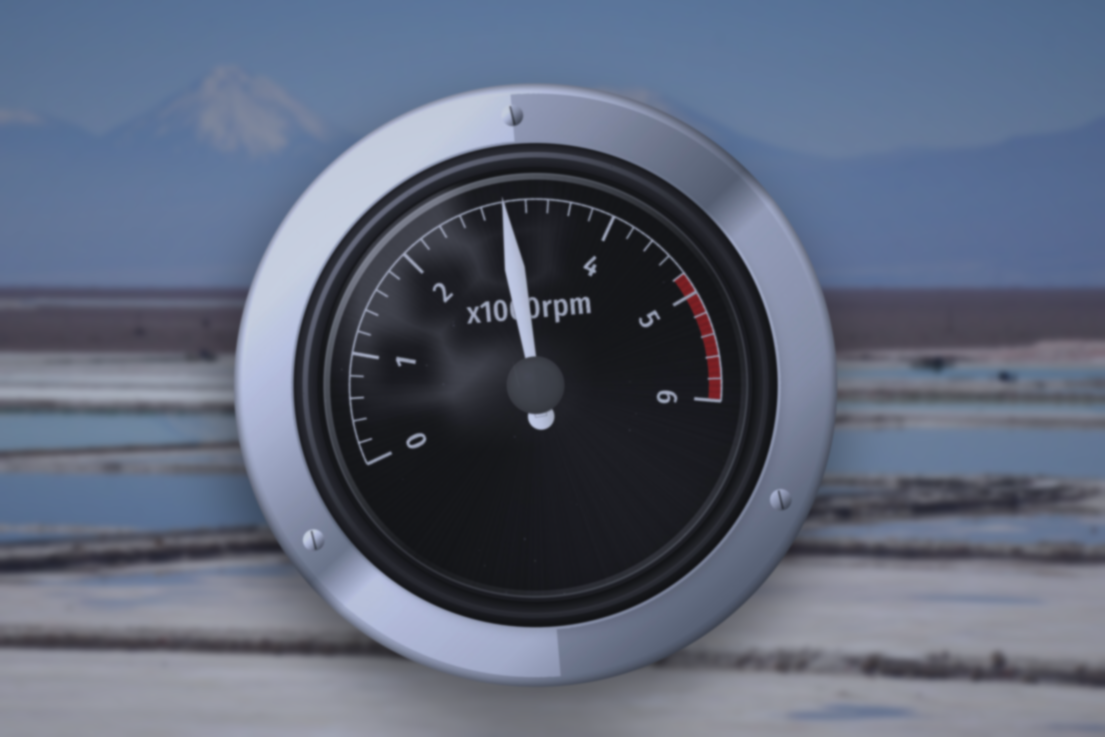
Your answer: 3000rpm
